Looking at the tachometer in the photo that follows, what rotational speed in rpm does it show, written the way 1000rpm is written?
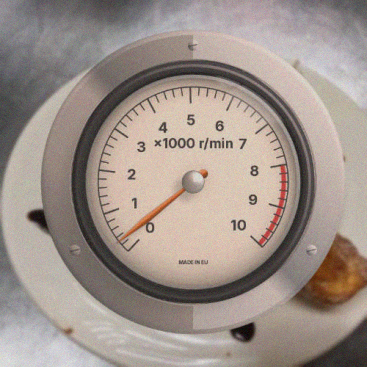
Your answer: 300rpm
